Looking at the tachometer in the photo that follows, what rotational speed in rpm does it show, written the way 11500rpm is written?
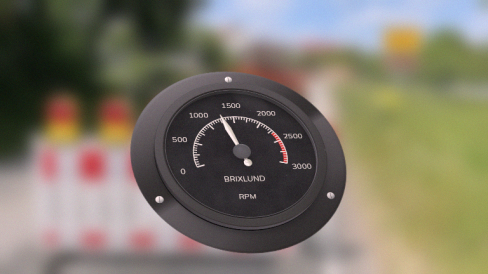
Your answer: 1250rpm
